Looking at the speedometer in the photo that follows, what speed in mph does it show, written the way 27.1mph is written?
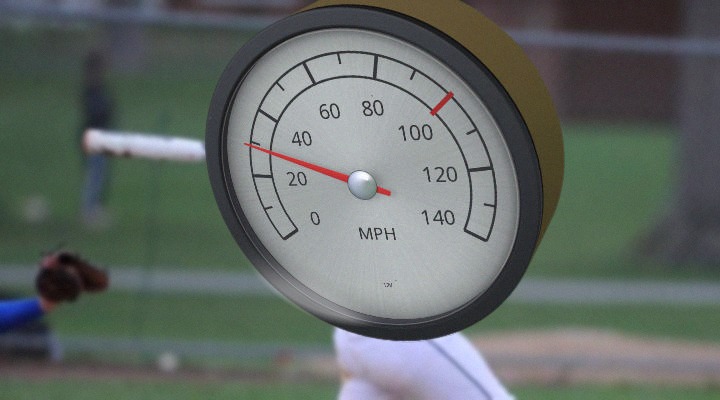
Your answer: 30mph
